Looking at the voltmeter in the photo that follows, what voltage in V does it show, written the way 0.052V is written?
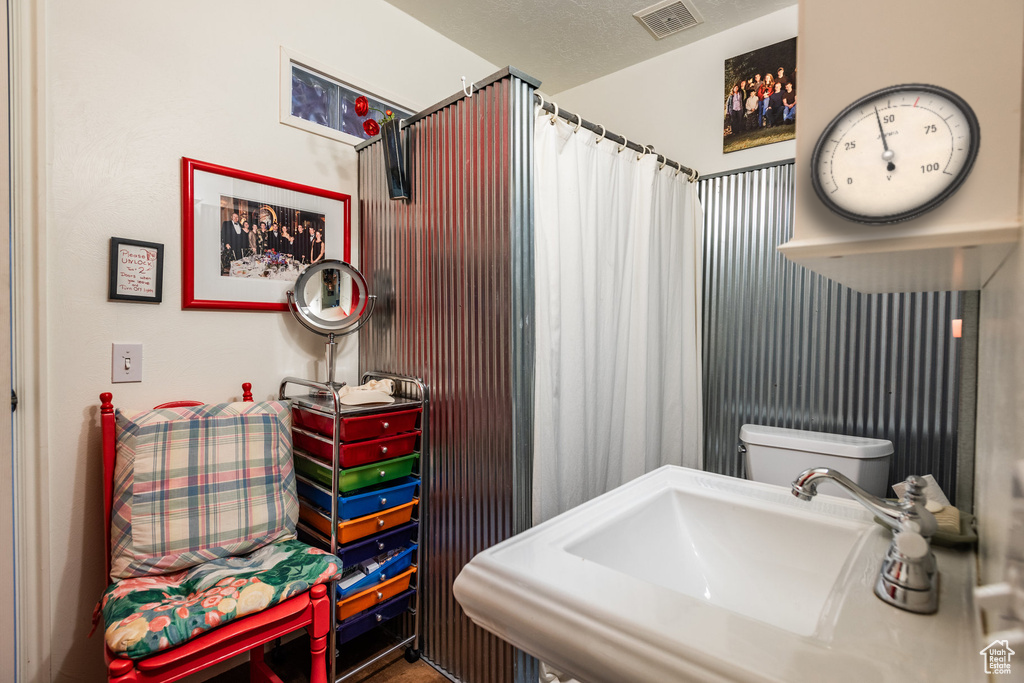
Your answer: 45V
